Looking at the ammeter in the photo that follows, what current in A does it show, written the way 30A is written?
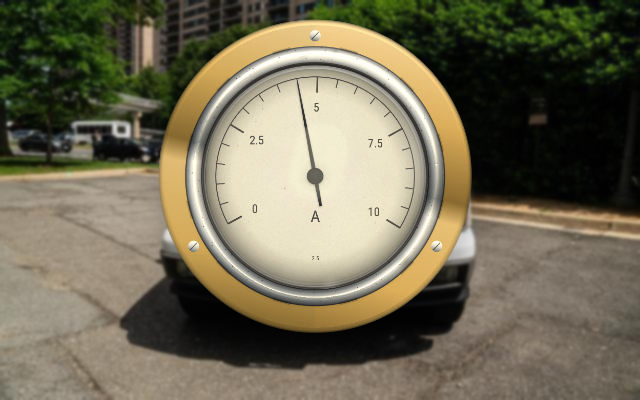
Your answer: 4.5A
